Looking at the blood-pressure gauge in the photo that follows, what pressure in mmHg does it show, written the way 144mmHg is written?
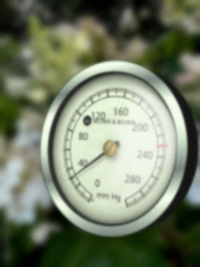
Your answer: 30mmHg
